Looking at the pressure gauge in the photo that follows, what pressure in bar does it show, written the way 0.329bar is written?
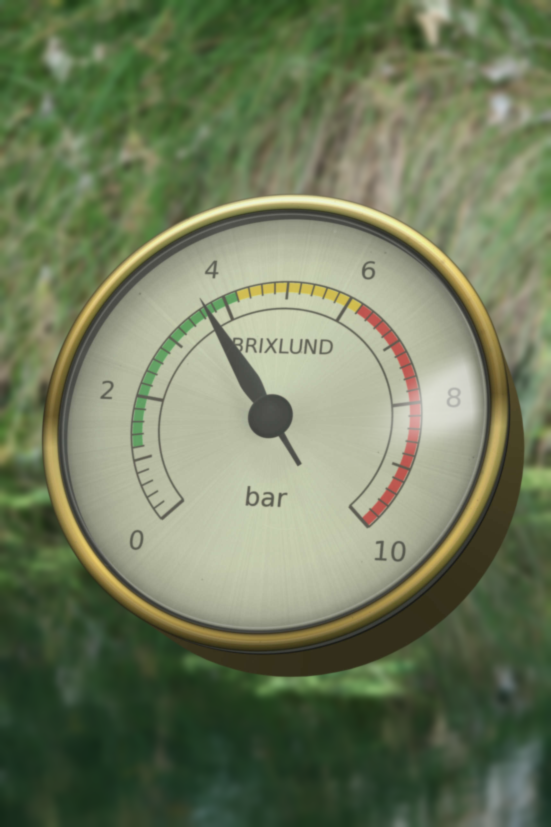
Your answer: 3.7bar
